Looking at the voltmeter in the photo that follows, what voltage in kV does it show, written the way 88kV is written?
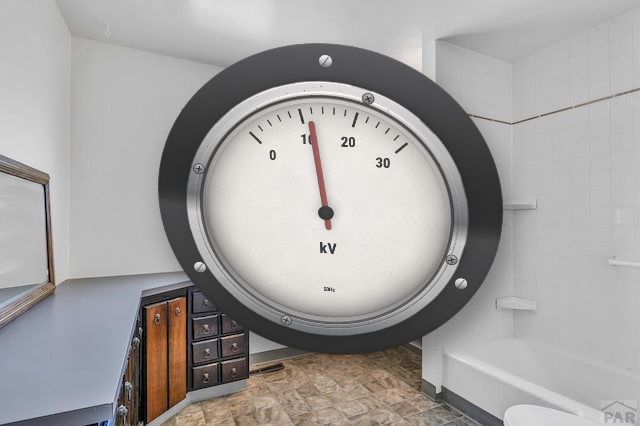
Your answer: 12kV
